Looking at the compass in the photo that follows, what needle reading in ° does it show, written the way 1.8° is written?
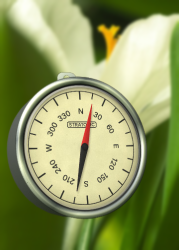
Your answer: 15°
